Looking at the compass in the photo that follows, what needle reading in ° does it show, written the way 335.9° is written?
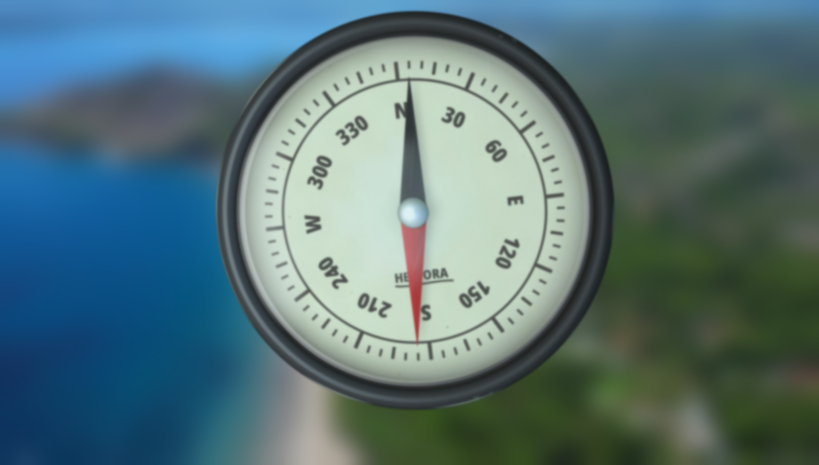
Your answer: 185°
